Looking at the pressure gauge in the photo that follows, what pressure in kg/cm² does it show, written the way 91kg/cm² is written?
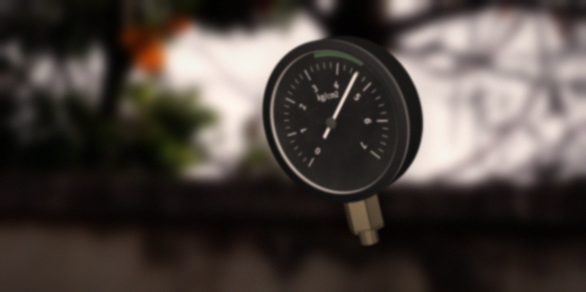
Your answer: 4.6kg/cm²
